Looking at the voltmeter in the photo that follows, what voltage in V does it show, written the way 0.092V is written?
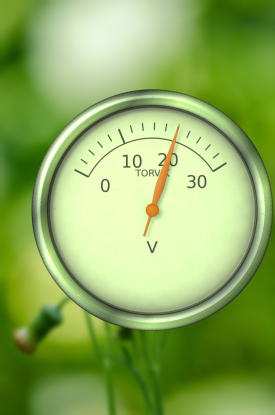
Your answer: 20V
